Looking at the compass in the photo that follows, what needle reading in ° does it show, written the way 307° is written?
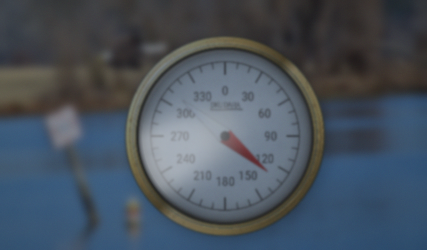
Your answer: 130°
